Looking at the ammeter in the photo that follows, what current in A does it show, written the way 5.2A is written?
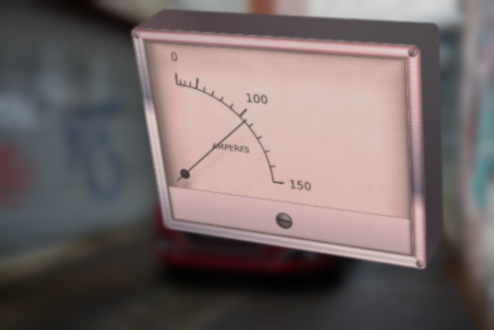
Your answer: 105A
